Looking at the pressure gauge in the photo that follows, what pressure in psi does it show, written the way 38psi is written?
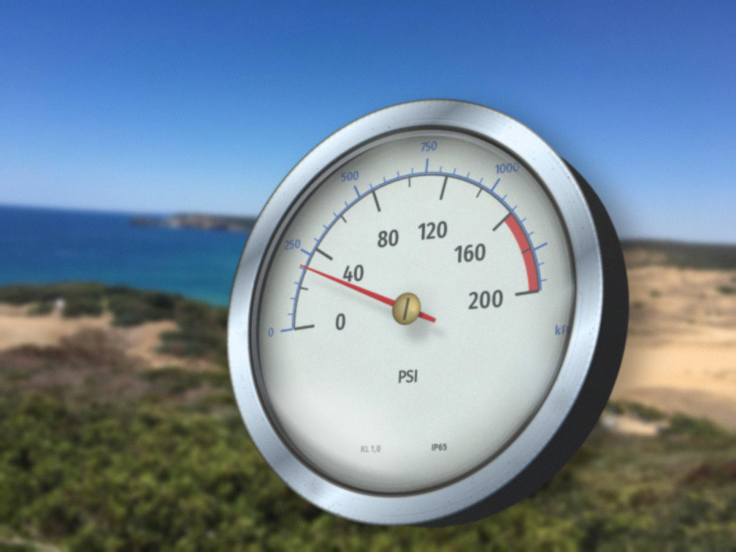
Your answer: 30psi
